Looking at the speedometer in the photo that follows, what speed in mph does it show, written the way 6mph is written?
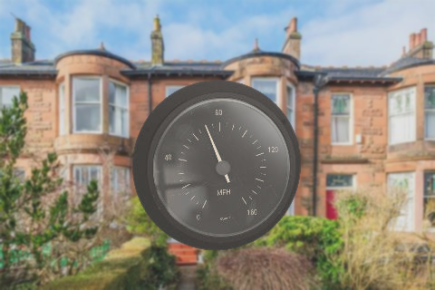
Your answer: 70mph
